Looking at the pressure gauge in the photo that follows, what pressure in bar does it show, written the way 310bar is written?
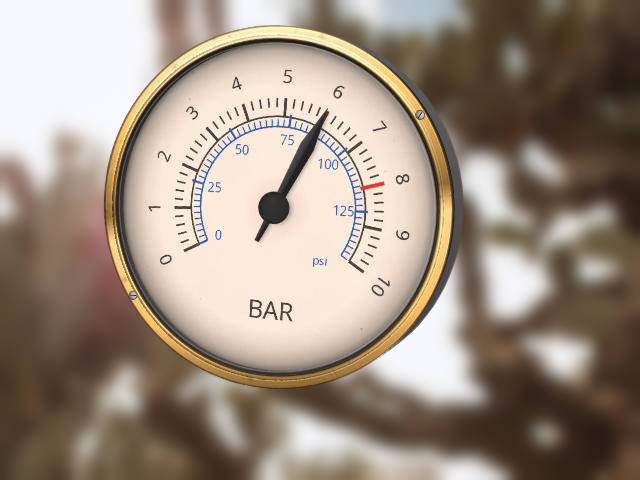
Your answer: 6bar
